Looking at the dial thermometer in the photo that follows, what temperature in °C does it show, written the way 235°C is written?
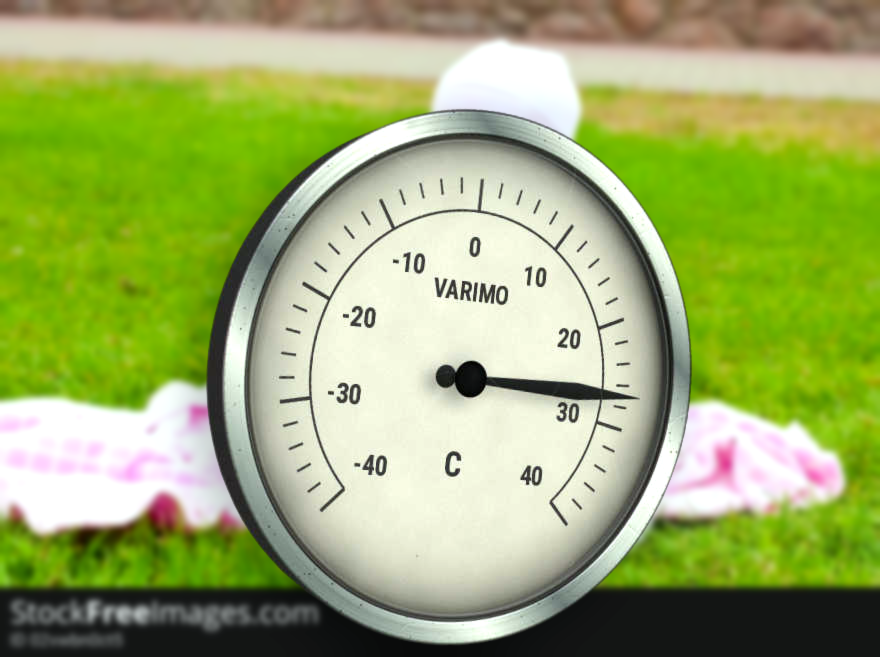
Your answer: 27°C
